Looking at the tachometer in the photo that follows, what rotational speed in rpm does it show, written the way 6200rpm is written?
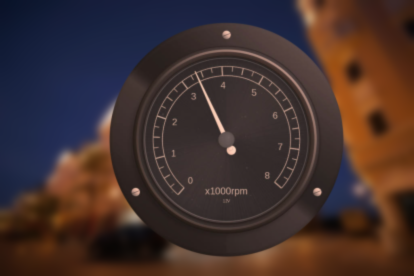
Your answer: 3375rpm
